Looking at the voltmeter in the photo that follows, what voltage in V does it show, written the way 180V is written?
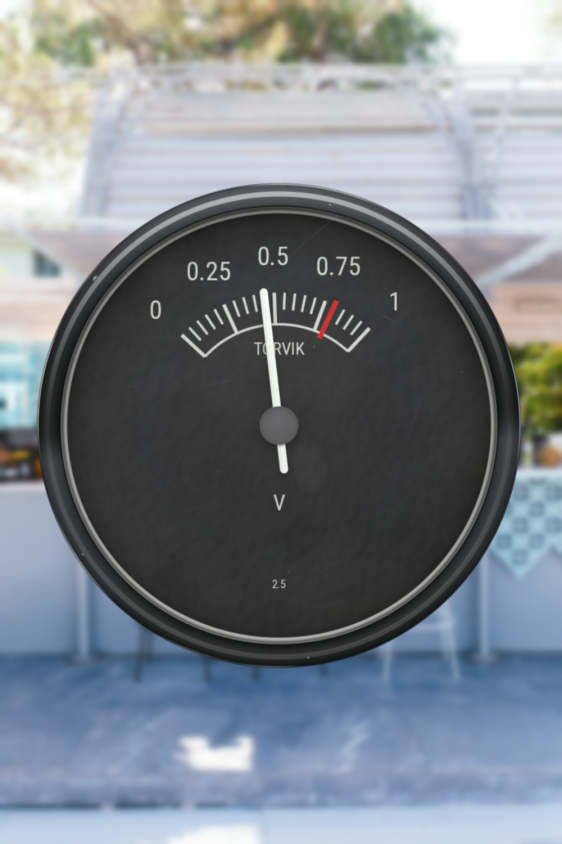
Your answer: 0.45V
